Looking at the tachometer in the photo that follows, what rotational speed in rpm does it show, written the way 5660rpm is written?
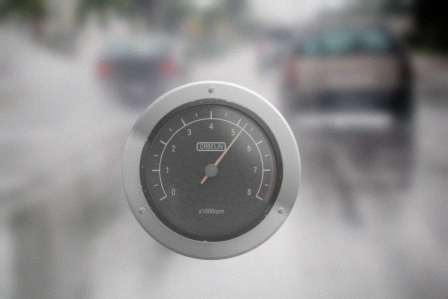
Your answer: 5250rpm
